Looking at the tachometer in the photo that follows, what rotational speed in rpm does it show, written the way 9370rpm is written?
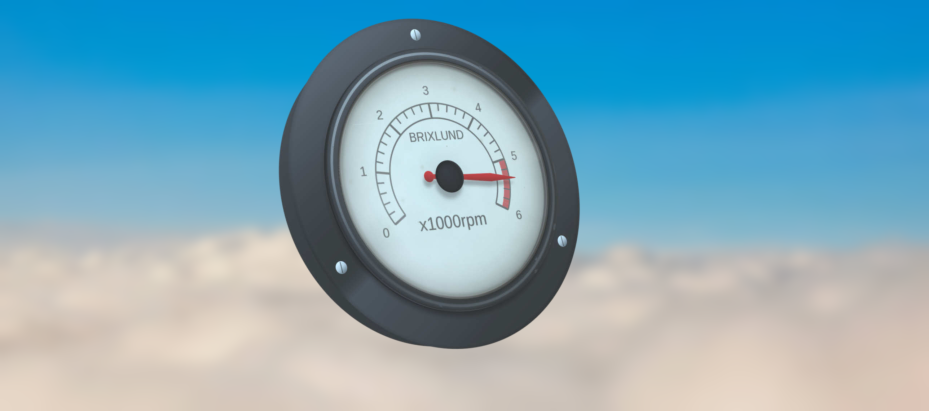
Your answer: 5400rpm
